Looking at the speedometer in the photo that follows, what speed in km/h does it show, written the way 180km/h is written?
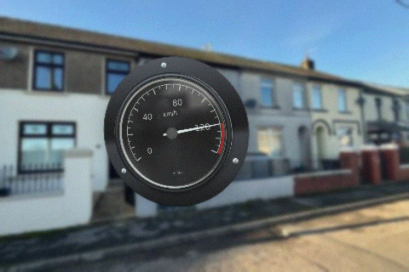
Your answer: 120km/h
